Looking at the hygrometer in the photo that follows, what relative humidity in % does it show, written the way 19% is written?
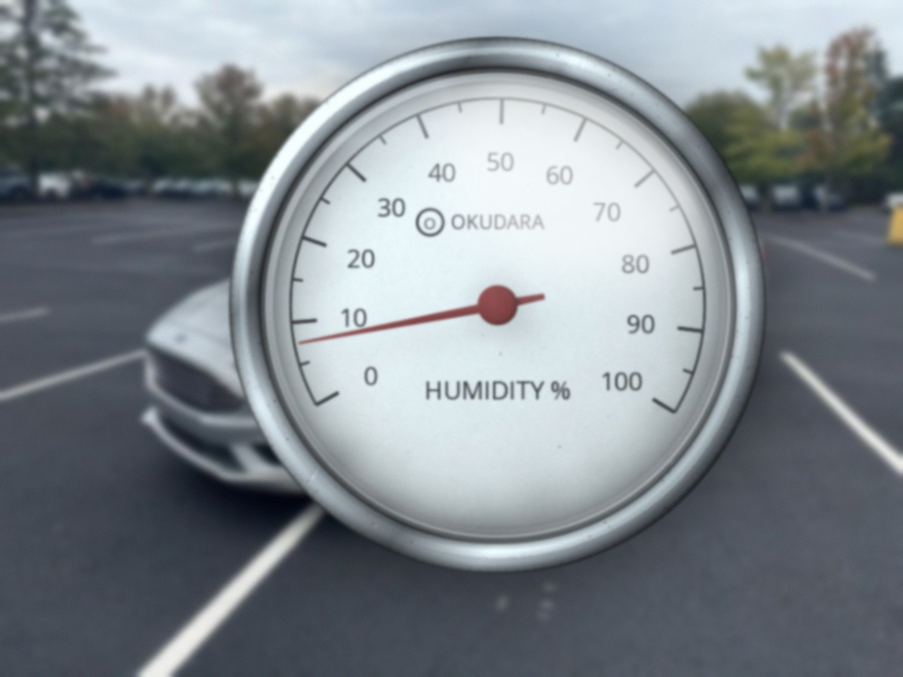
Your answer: 7.5%
